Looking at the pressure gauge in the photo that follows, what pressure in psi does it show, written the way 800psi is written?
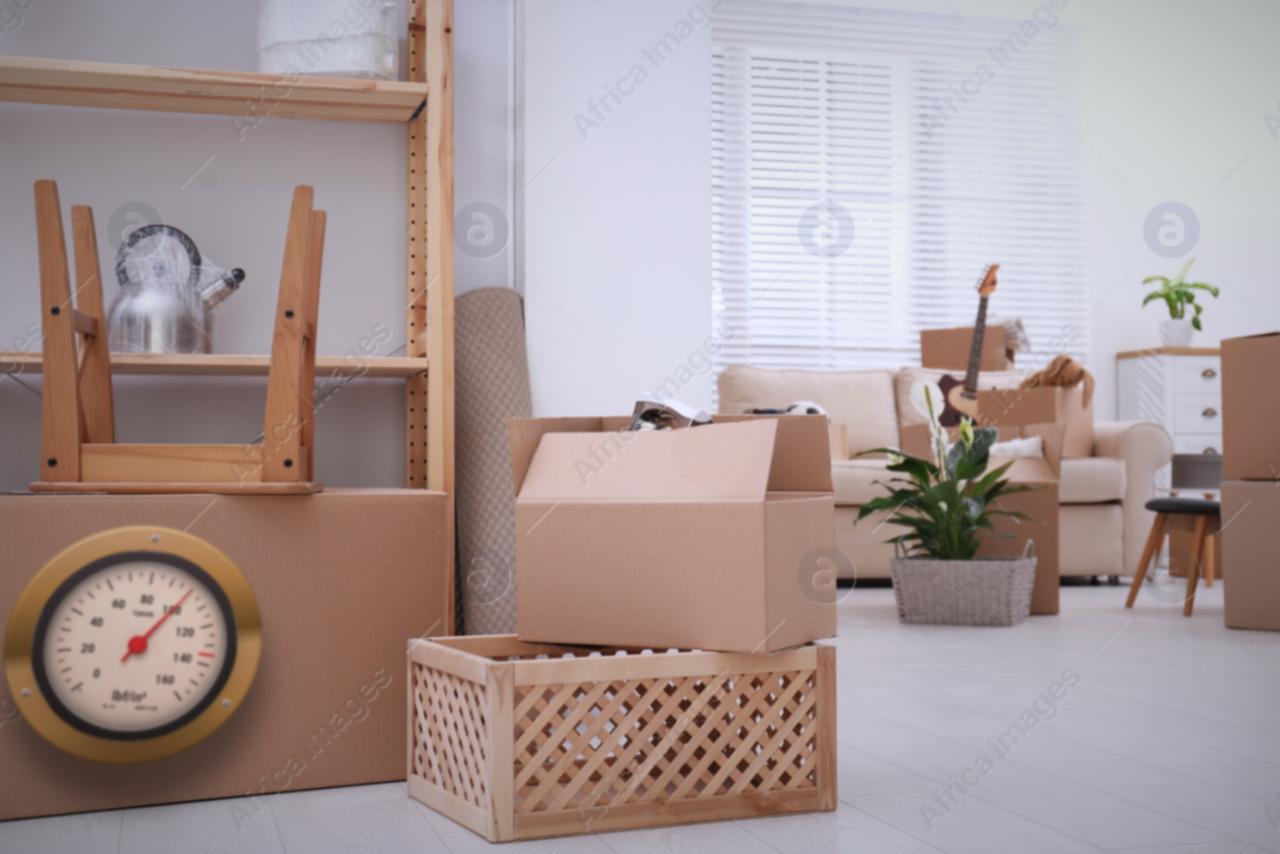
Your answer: 100psi
